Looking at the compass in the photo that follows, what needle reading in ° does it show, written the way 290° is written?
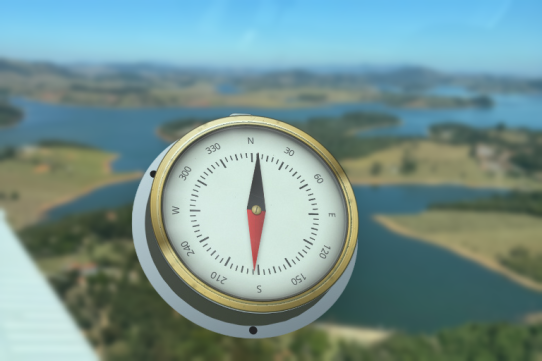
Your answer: 185°
